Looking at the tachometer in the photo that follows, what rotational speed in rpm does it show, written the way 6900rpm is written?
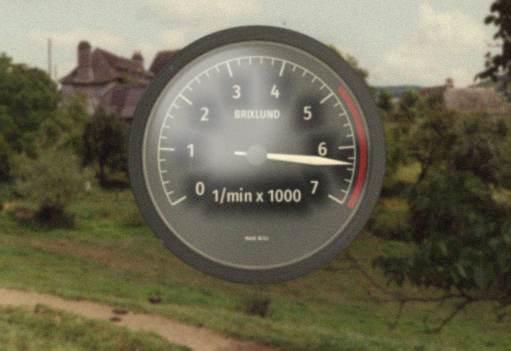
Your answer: 6300rpm
